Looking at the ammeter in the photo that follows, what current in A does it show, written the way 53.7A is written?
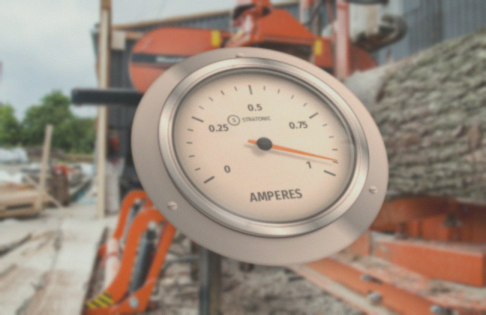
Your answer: 0.95A
